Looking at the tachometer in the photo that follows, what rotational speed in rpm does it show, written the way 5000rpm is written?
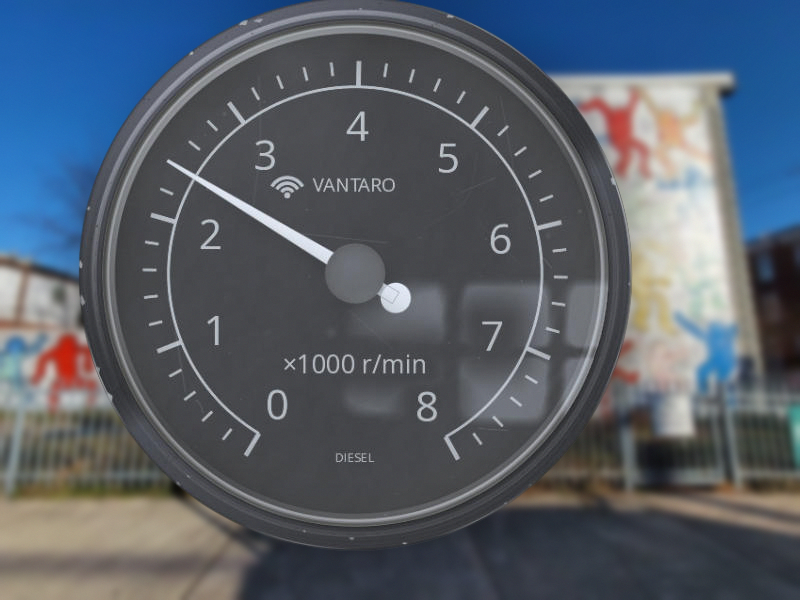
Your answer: 2400rpm
